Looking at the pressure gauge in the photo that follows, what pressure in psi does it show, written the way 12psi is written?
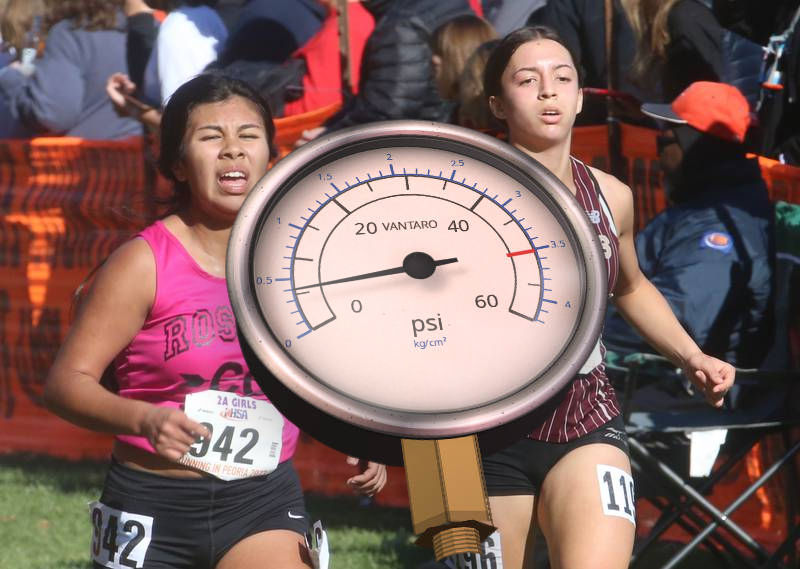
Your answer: 5psi
